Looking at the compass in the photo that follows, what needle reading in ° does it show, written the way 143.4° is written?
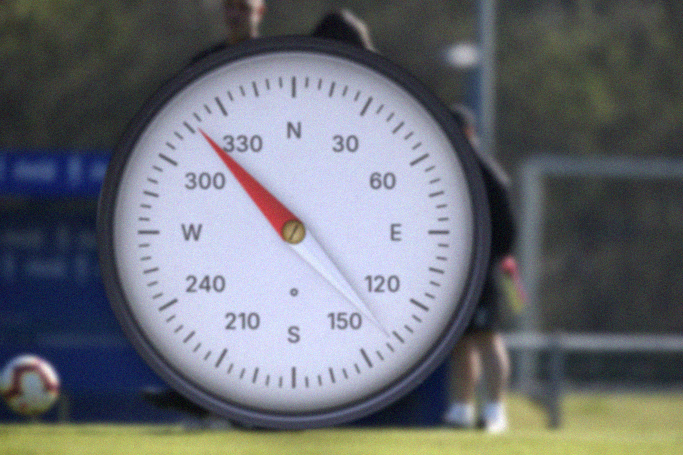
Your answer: 317.5°
